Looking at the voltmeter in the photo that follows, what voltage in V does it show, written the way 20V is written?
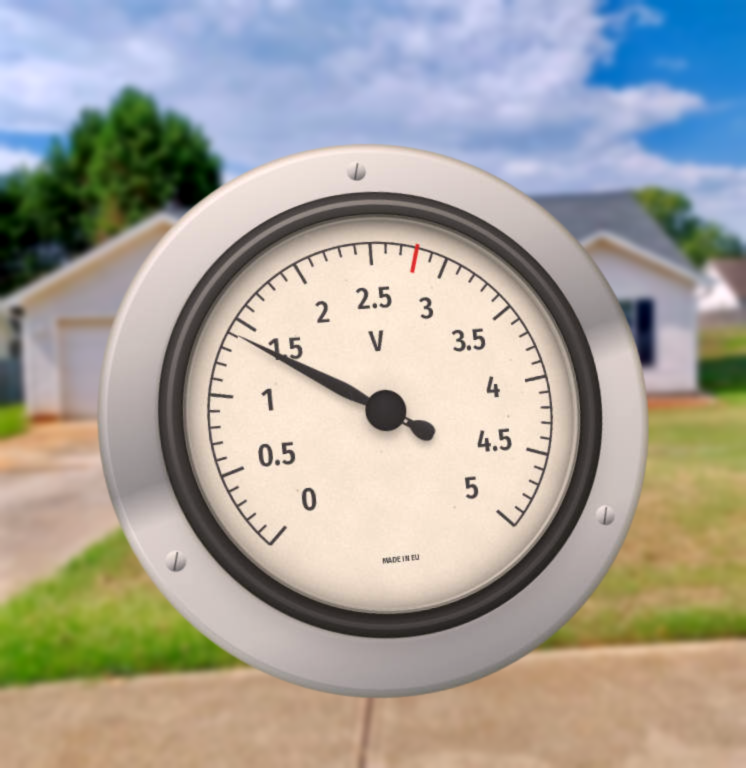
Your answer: 1.4V
